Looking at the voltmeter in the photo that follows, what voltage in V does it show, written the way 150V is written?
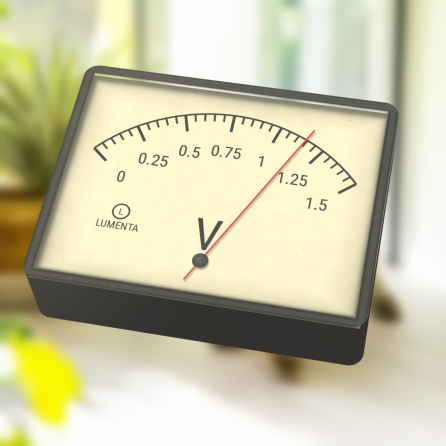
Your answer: 1.15V
